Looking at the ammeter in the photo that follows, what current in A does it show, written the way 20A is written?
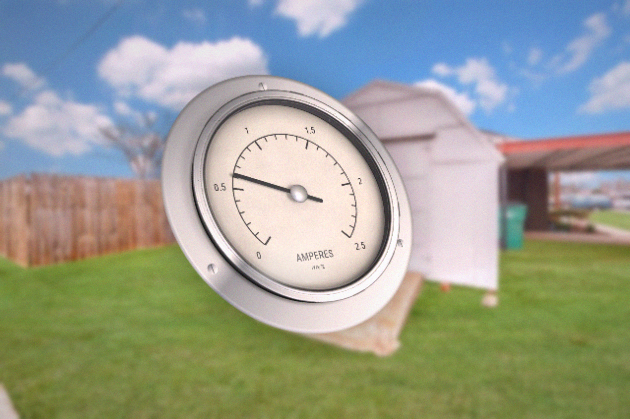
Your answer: 0.6A
